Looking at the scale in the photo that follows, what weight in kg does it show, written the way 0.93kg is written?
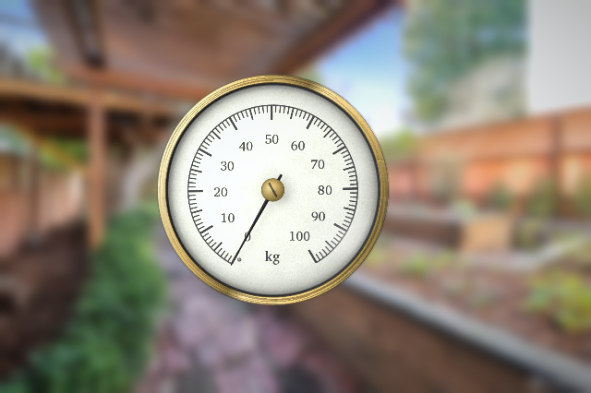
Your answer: 0kg
